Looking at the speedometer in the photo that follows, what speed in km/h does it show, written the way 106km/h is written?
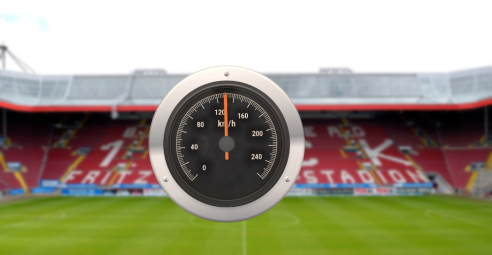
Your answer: 130km/h
